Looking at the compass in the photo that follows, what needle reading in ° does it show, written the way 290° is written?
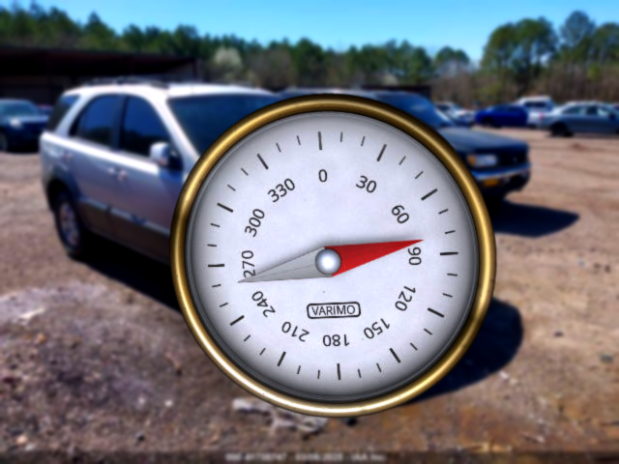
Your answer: 80°
